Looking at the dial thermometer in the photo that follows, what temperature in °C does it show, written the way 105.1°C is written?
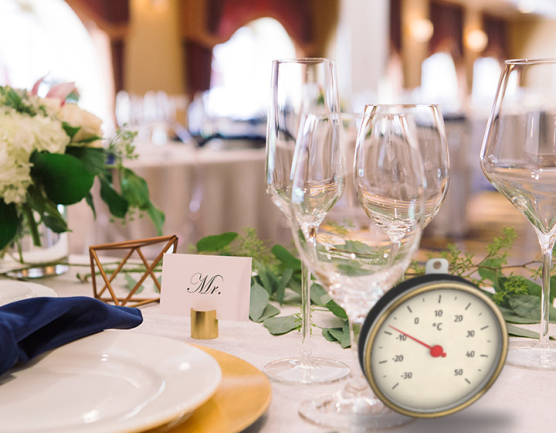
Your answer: -7.5°C
